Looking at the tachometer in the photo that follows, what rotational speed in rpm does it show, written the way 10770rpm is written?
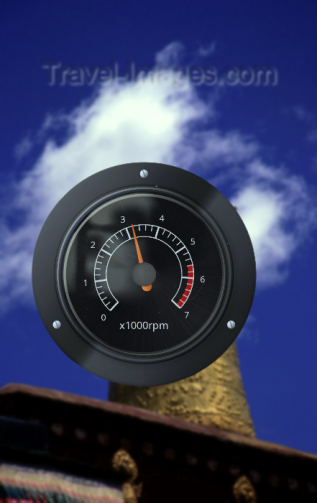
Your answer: 3200rpm
